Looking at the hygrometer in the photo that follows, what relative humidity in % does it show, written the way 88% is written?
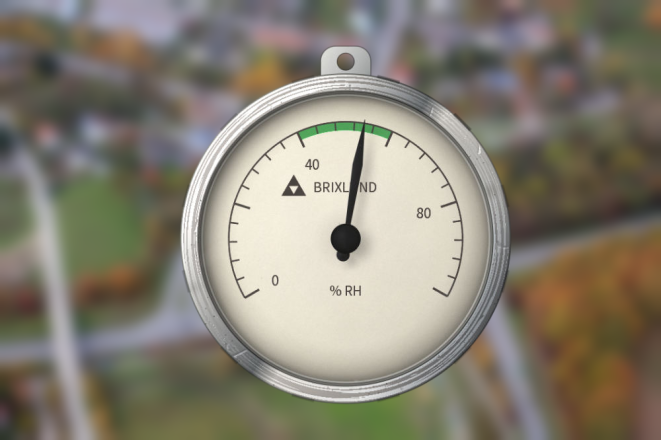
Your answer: 54%
